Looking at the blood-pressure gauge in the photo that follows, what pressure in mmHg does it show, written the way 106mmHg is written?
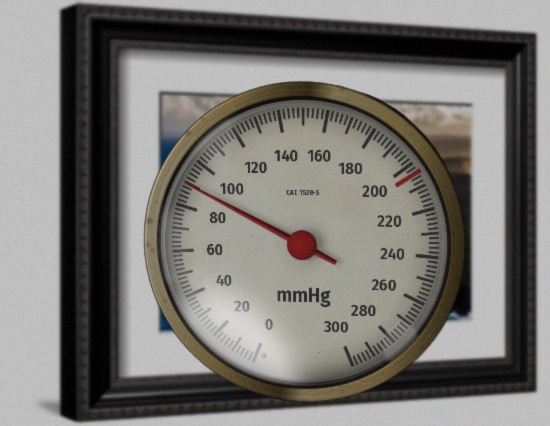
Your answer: 90mmHg
